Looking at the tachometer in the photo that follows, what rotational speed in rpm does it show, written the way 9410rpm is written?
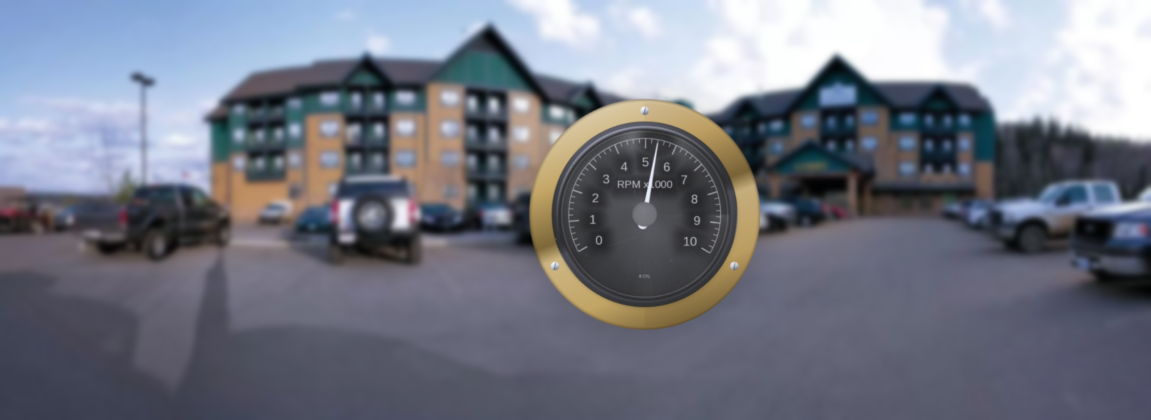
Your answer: 5400rpm
